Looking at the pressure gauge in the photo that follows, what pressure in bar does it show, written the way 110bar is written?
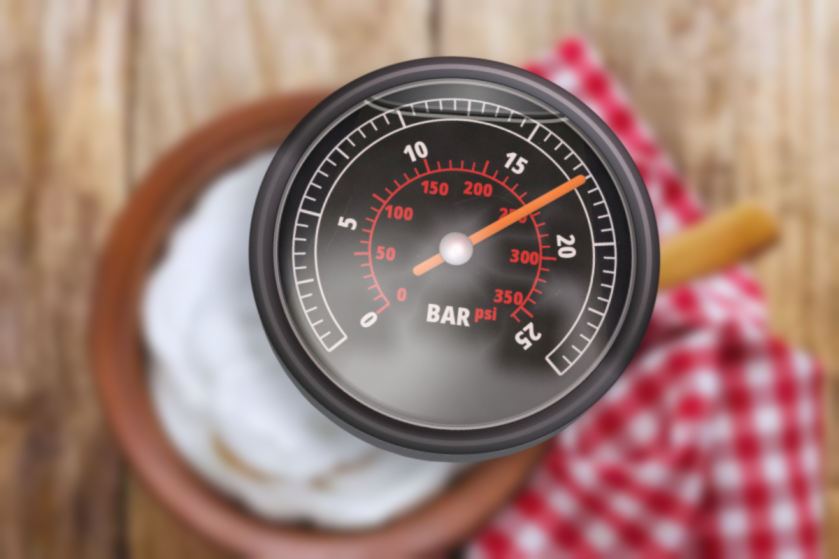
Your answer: 17.5bar
